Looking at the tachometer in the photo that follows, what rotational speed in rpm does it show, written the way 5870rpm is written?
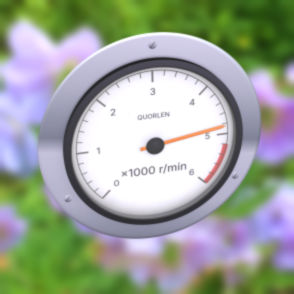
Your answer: 4800rpm
